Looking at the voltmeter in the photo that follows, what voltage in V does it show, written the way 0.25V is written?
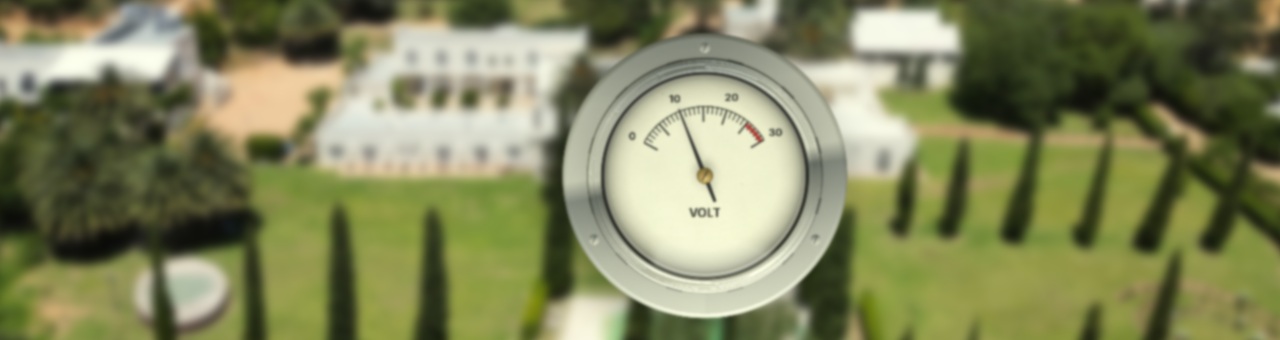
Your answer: 10V
